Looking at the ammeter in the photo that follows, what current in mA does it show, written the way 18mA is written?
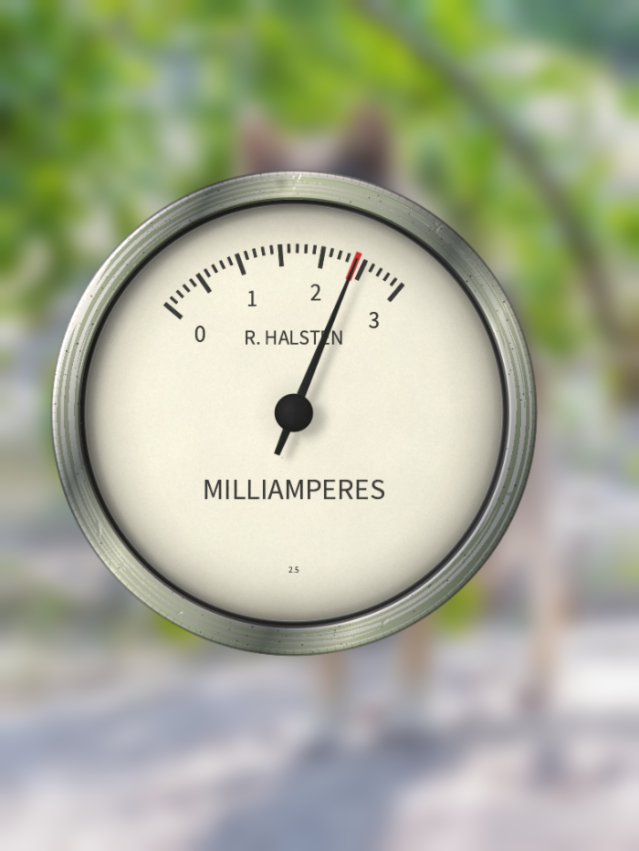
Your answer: 2.4mA
